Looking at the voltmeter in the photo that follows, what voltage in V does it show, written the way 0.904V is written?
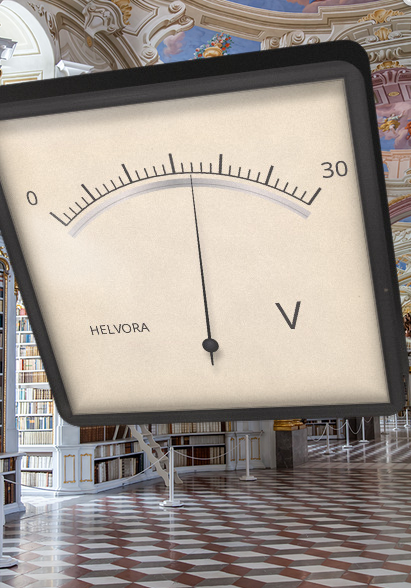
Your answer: 17V
